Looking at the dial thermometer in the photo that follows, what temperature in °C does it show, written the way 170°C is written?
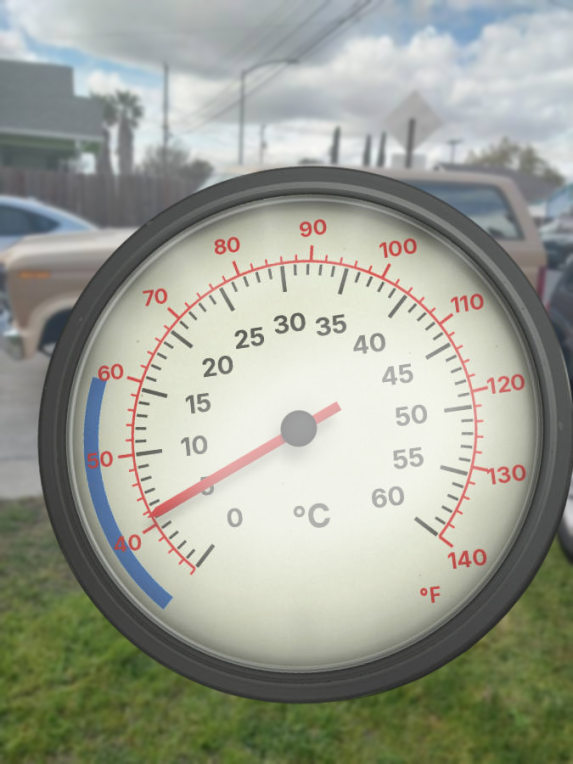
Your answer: 5°C
